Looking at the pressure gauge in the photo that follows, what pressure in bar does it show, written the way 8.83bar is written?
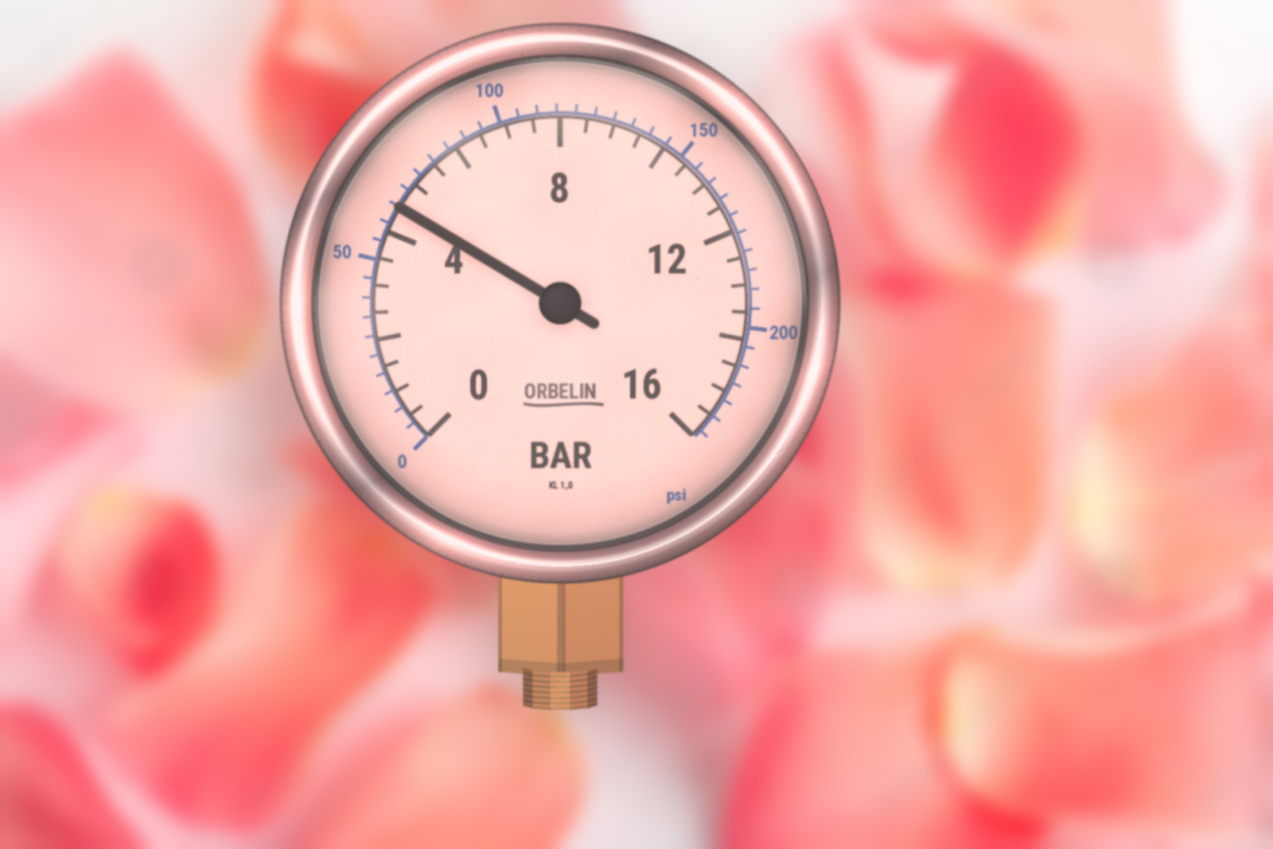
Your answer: 4.5bar
